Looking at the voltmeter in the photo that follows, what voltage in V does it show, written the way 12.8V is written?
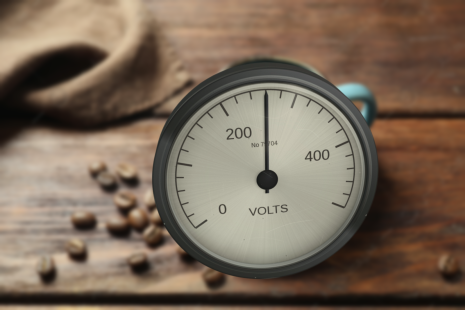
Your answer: 260V
